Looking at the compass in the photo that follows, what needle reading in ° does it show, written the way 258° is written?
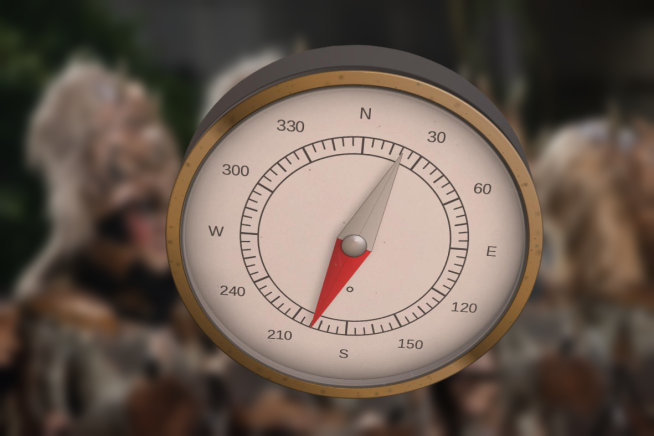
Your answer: 200°
